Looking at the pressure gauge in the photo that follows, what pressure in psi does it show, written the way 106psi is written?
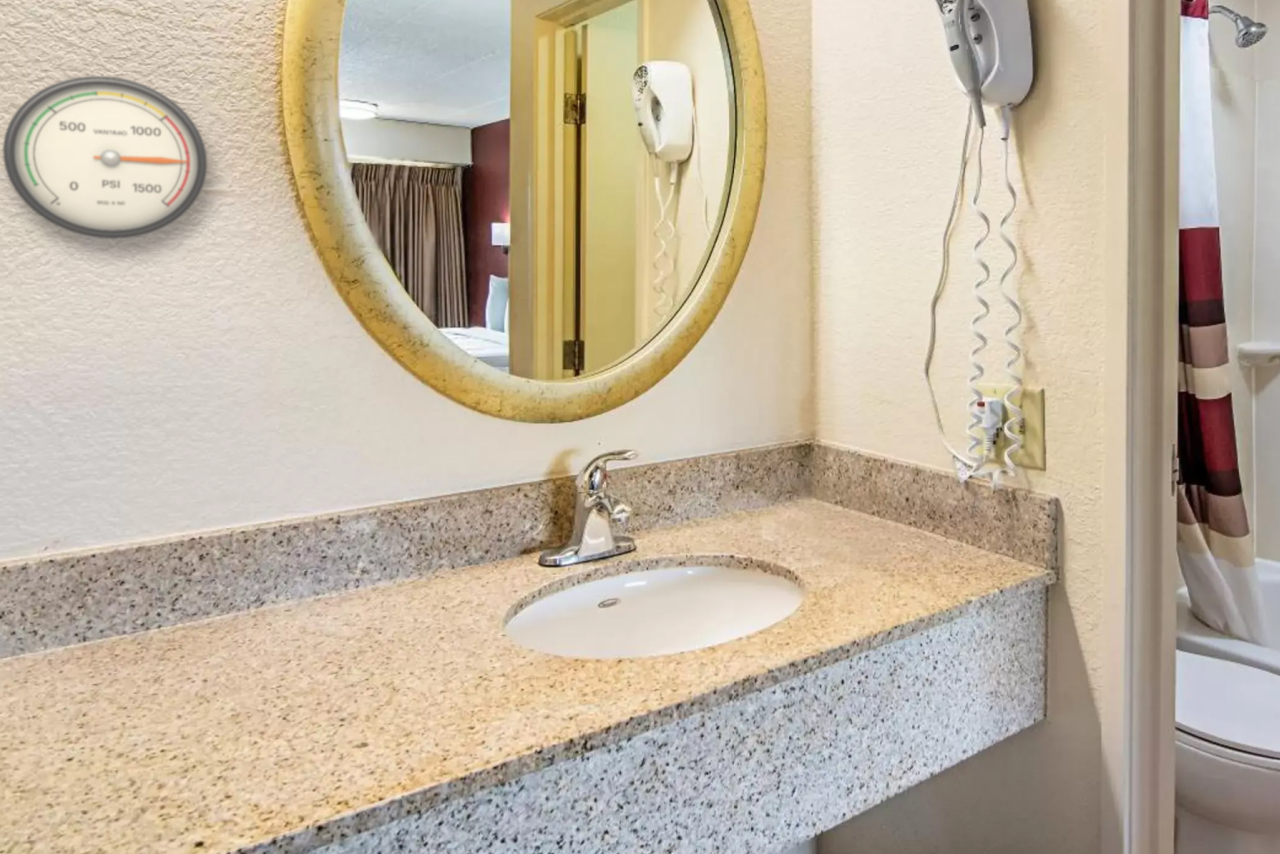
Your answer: 1250psi
